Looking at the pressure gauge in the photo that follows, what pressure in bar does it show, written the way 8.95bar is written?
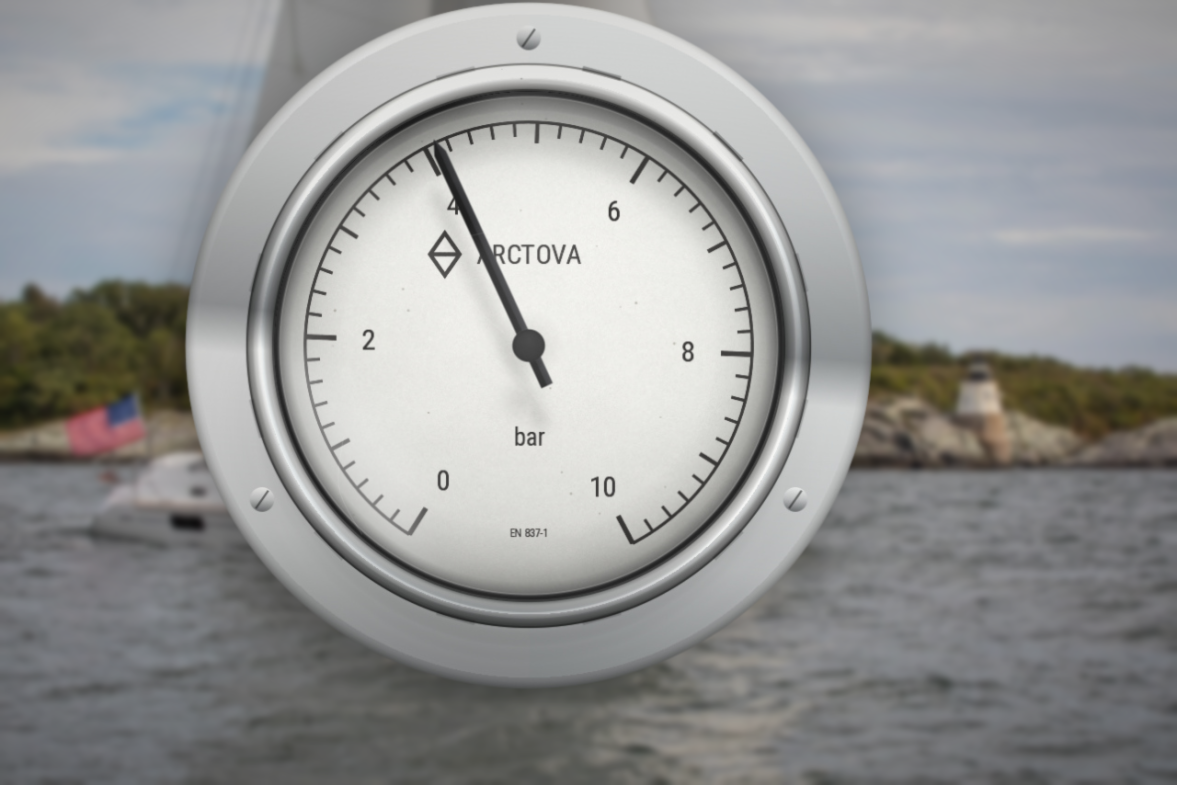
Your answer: 4.1bar
